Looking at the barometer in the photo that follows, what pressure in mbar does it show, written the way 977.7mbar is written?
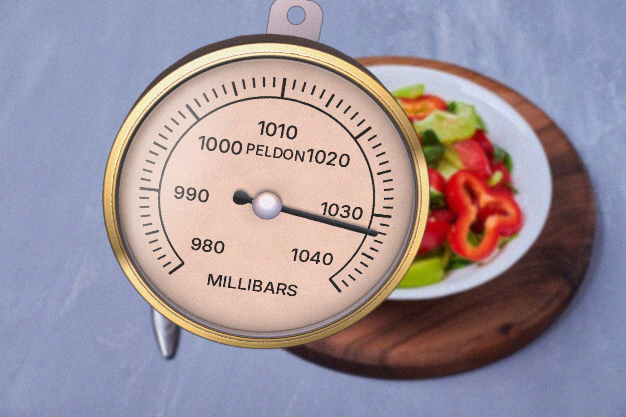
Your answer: 1032mbar
